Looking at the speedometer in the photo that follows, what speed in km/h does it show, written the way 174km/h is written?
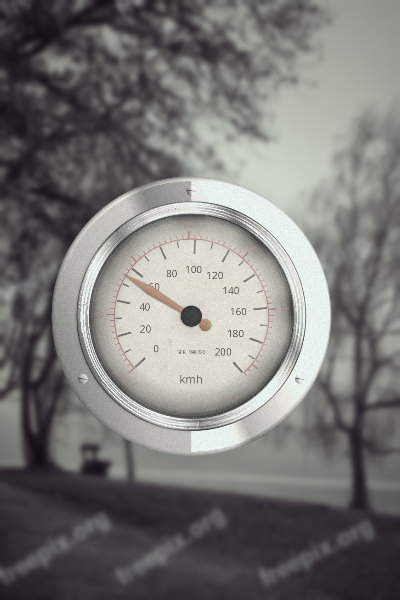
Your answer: 55km/h
